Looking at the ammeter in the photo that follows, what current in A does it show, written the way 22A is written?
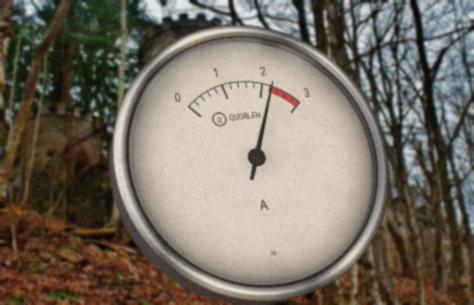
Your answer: 2.2A
